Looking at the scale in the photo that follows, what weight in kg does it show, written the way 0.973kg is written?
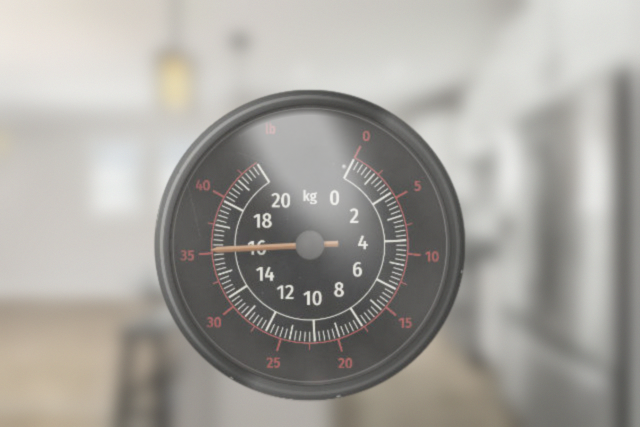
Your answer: 16kg
